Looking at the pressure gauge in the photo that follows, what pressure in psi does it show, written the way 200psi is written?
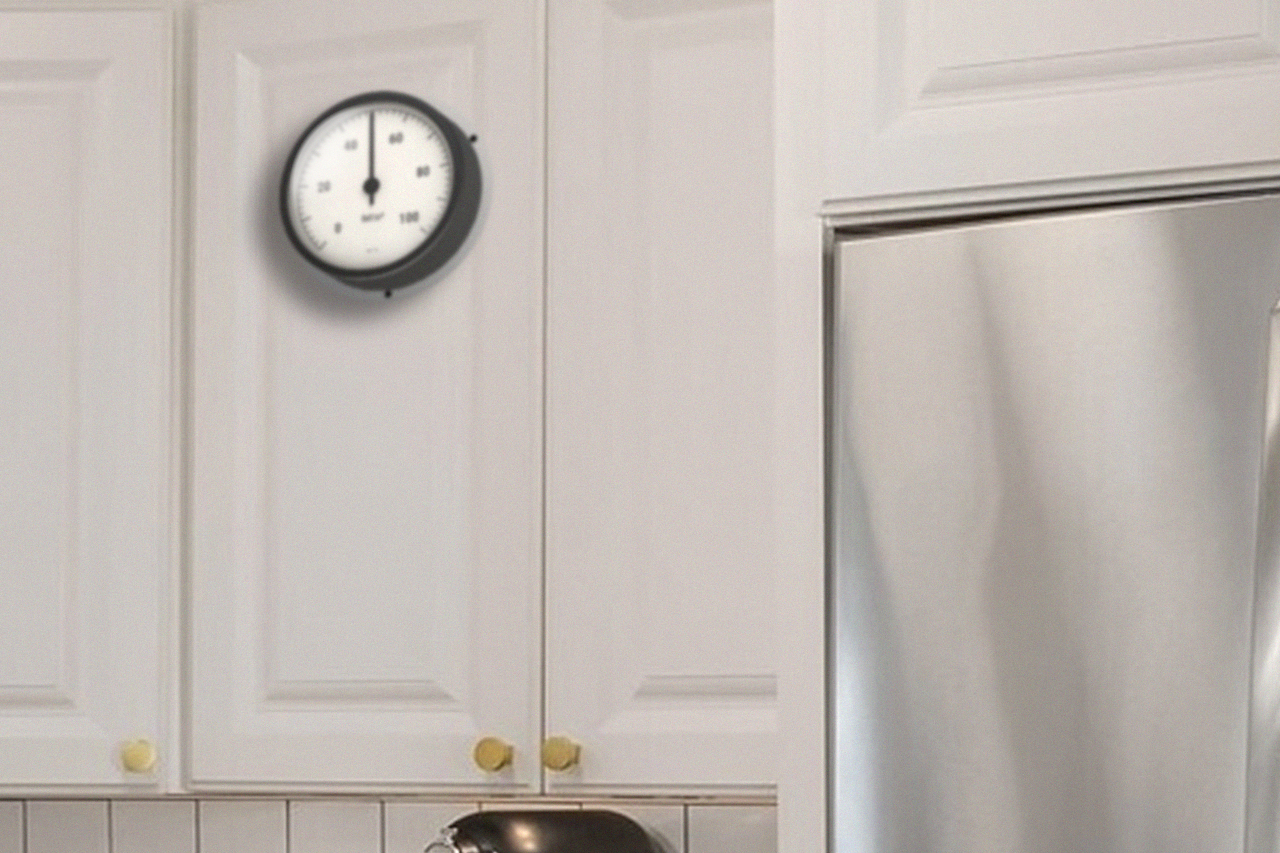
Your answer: 50psi
